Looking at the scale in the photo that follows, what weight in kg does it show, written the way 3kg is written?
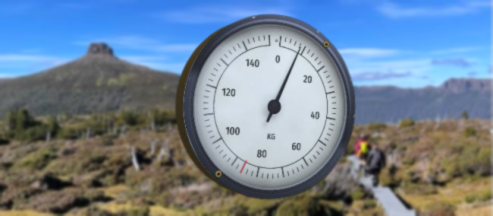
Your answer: 8kg
